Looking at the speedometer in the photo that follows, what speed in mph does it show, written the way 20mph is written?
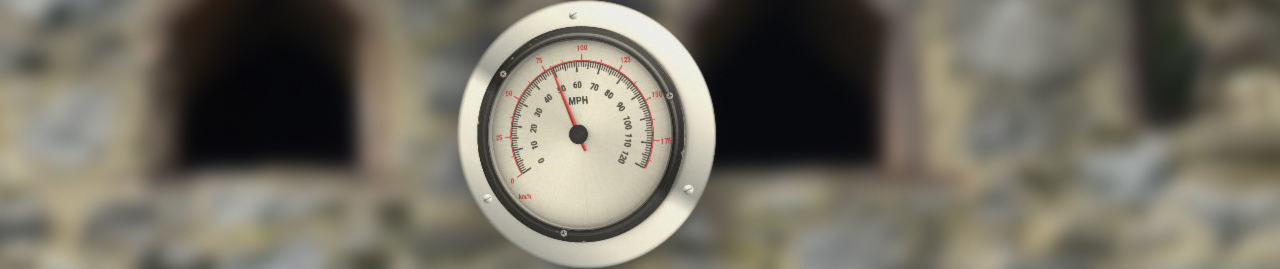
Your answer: 50mph
